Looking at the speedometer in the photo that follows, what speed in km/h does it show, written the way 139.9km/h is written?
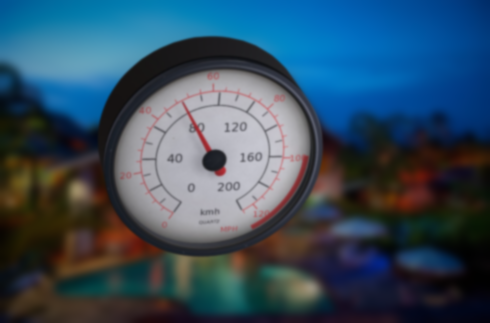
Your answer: 80km/h
